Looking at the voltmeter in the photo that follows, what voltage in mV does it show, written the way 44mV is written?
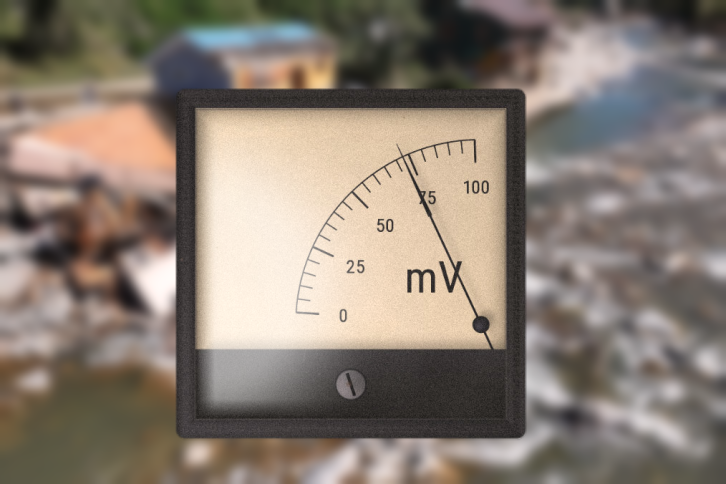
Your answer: 72.5mV
